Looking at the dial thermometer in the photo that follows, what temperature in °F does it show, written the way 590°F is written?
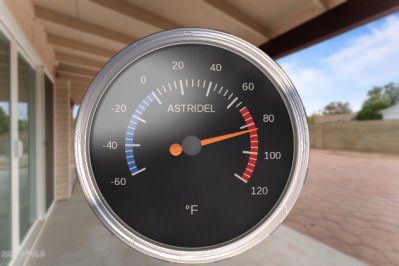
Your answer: 84°F
